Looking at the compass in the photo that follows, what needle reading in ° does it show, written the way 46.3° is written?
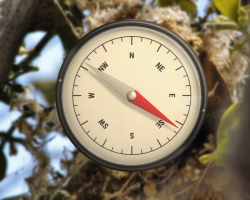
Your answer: 125°
